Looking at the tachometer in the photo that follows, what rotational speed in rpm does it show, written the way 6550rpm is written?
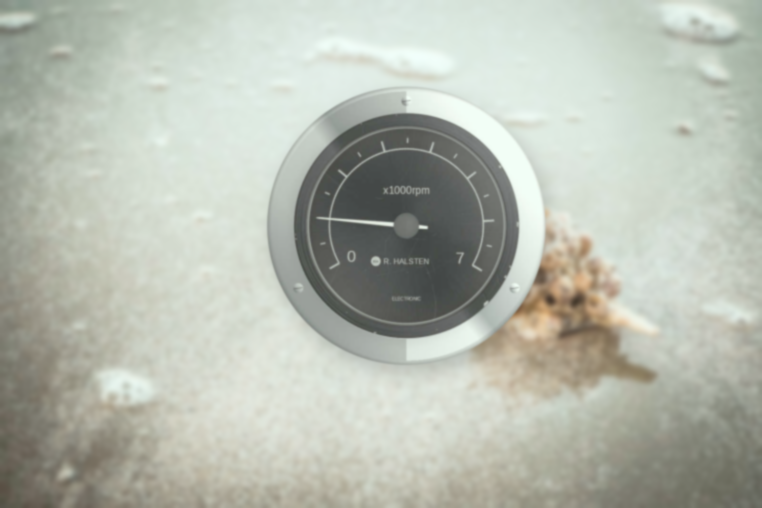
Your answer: 1000rpm
